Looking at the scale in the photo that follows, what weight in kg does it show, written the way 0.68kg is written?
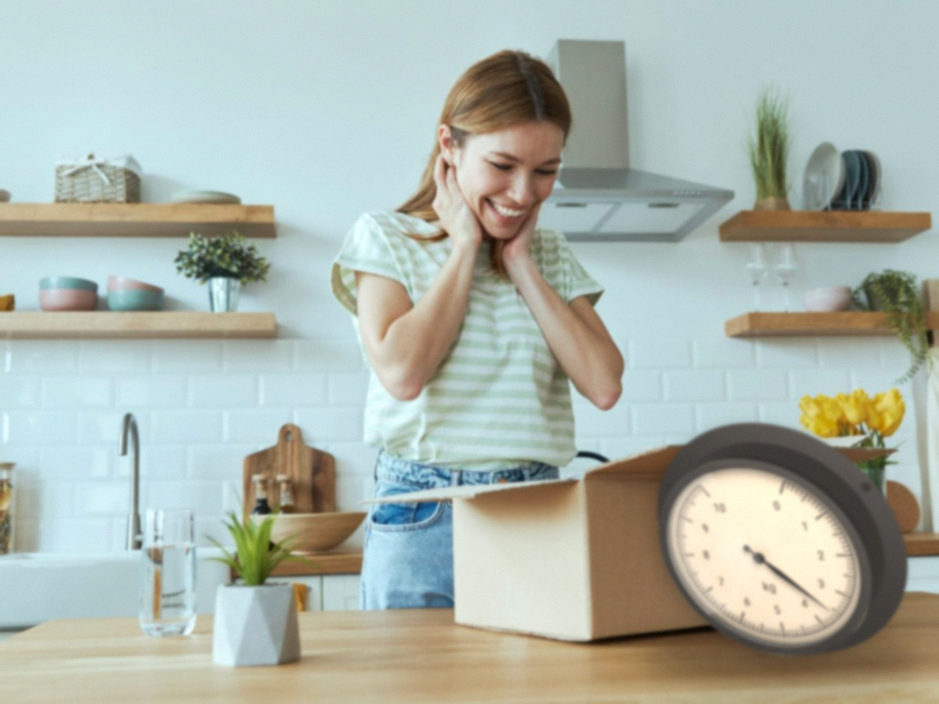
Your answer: 3.5kg
